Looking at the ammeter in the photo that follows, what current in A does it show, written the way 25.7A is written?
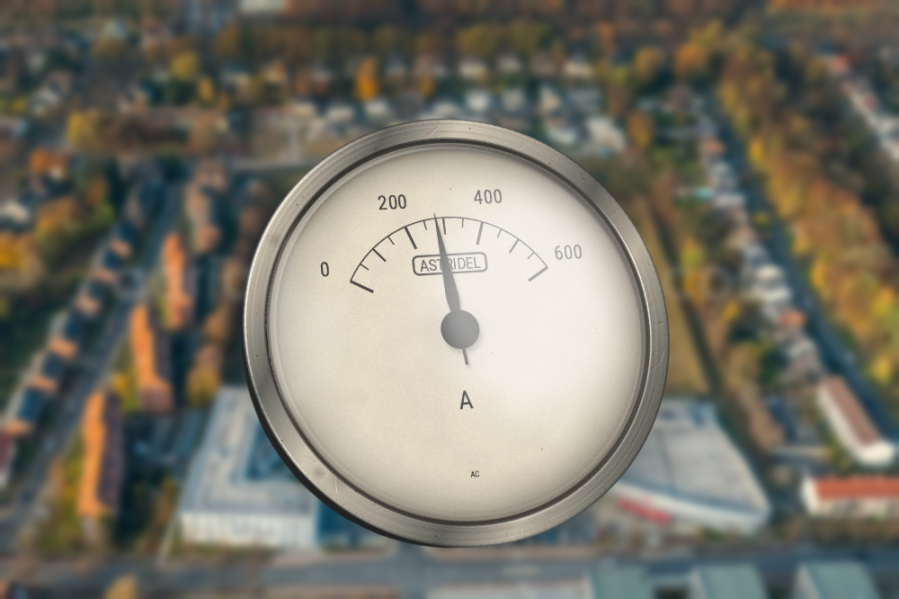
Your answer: 275A
